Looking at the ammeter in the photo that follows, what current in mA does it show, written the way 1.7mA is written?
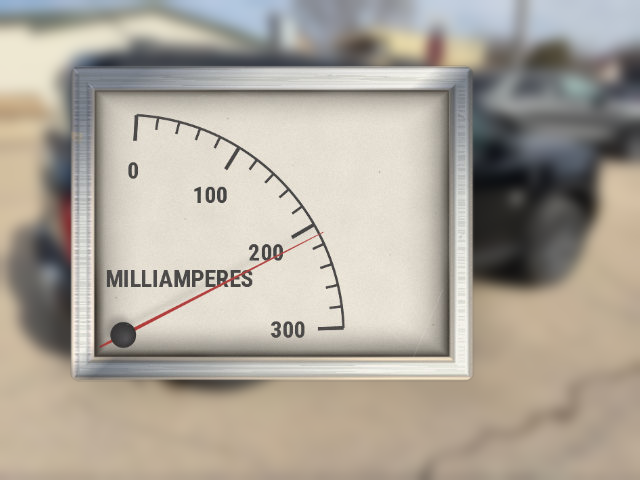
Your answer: 210mA
